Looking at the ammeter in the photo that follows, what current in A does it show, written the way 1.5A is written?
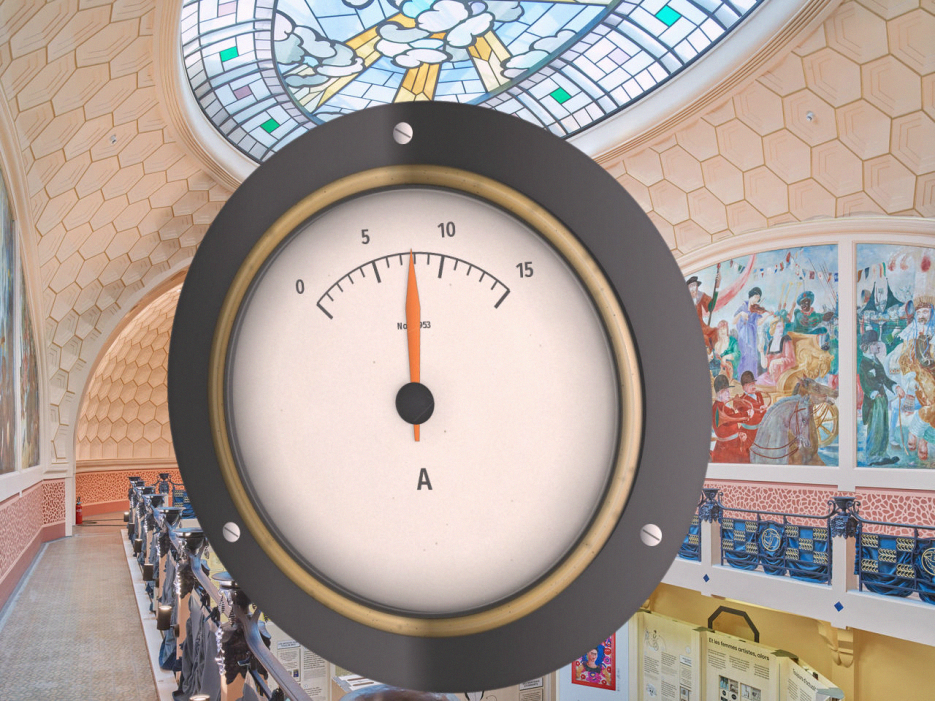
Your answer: 8A
